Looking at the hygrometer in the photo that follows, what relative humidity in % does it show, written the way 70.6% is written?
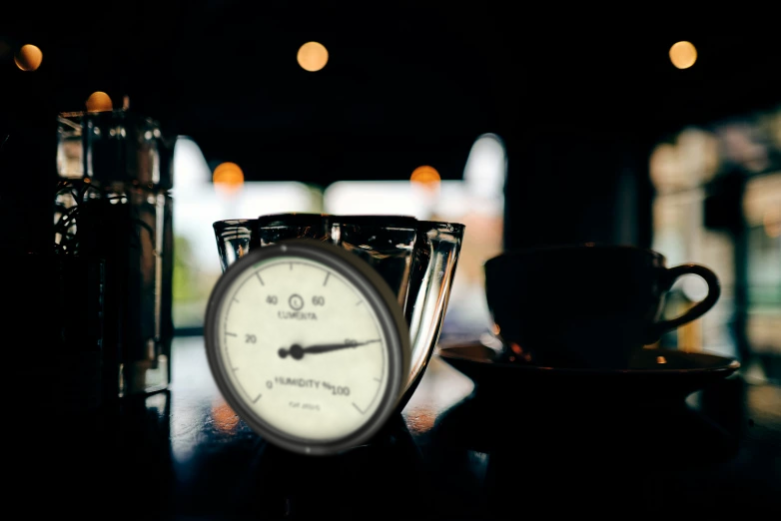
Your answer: 80%
